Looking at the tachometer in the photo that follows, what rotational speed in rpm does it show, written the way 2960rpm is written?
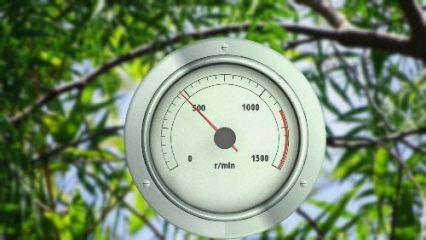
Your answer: 475rpm
